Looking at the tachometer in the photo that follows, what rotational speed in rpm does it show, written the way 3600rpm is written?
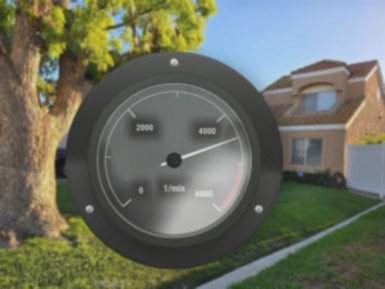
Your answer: 4500rpm
